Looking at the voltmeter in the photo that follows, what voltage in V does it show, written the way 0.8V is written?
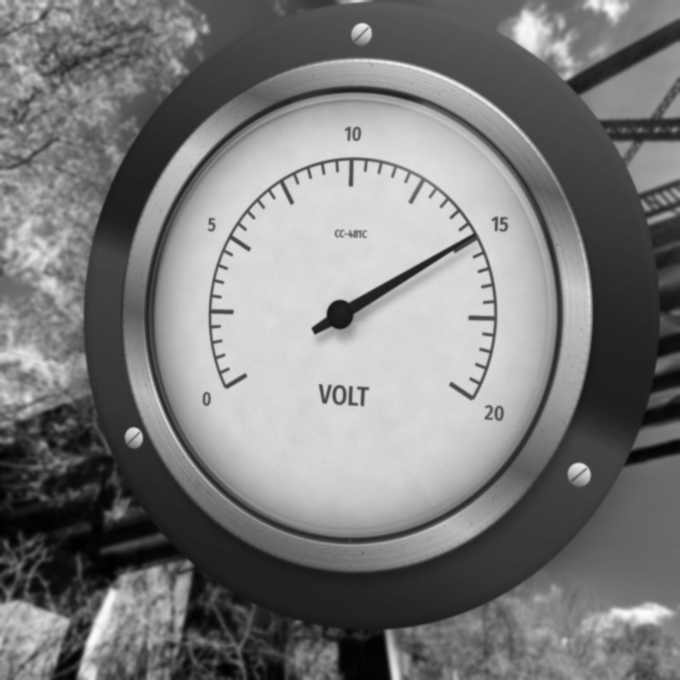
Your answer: 15V
